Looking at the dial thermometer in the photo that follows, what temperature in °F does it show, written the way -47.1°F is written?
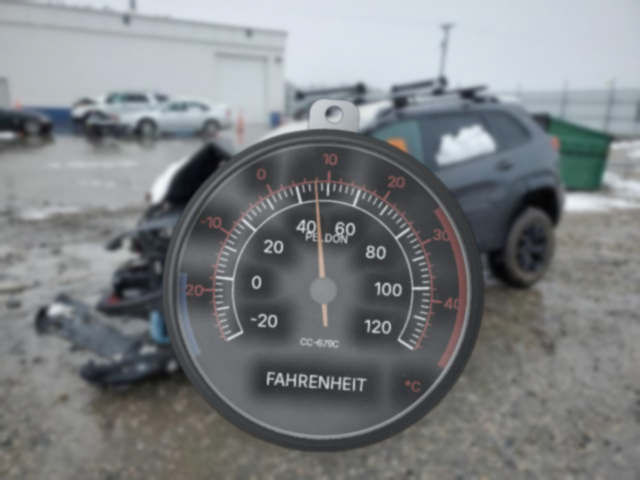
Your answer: 46°F
